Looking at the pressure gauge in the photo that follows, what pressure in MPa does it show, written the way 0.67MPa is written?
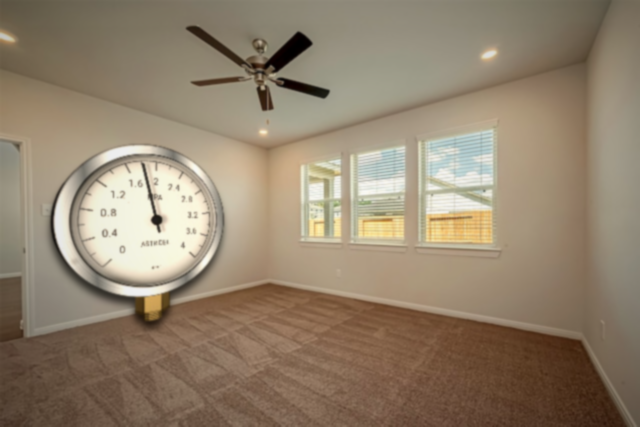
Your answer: 1.8MPa
